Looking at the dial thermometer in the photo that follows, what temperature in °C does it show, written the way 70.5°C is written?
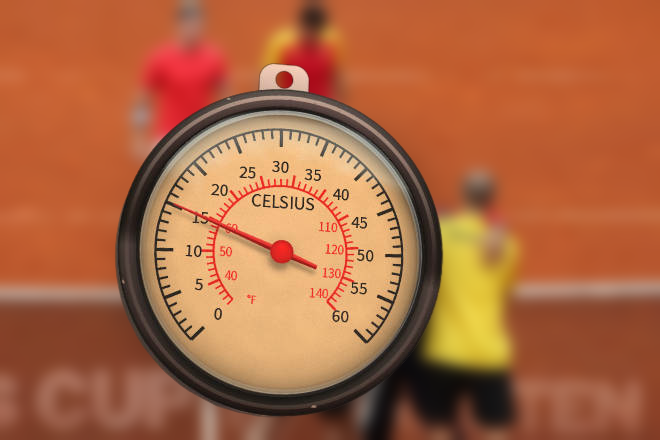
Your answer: 15°C
